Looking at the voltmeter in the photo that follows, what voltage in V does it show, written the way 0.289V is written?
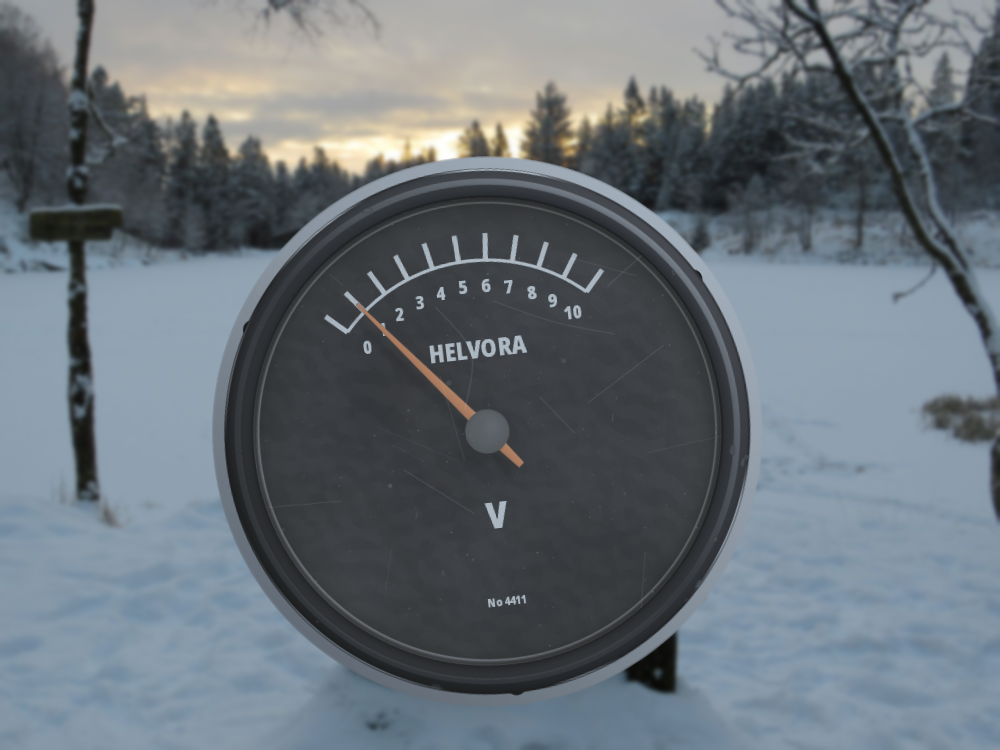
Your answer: 1V
